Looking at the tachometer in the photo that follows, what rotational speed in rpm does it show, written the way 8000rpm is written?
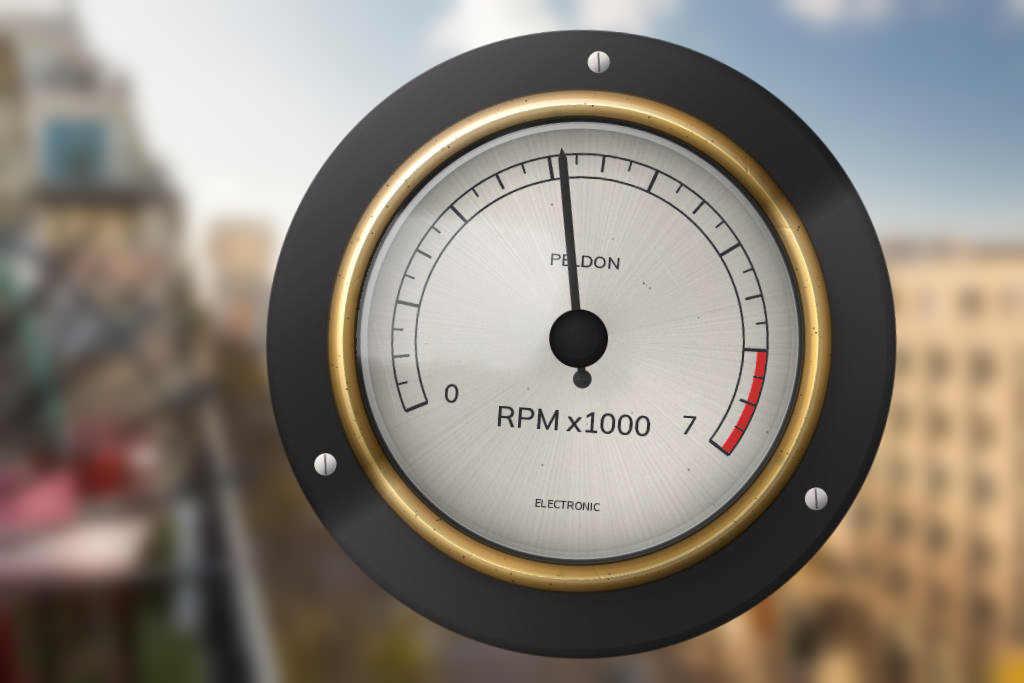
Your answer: 3125rpm
